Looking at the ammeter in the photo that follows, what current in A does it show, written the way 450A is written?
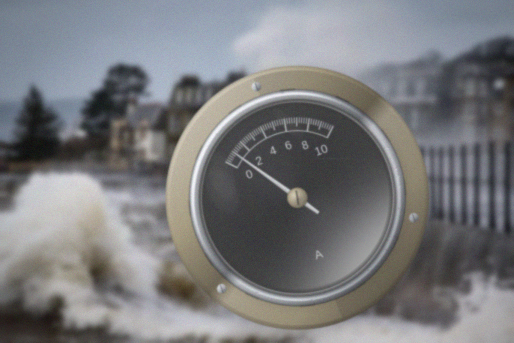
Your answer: 1A
